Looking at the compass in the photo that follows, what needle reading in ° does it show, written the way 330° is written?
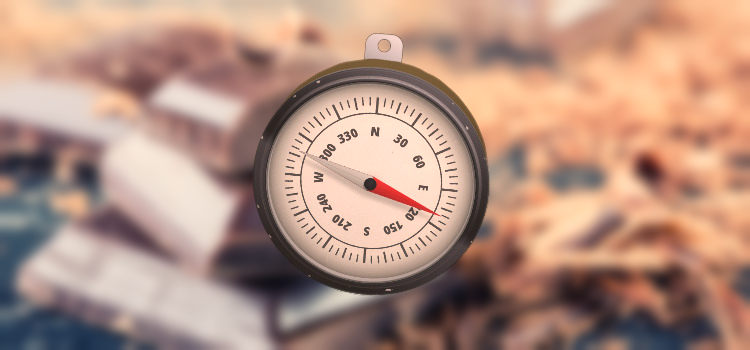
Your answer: 110°
